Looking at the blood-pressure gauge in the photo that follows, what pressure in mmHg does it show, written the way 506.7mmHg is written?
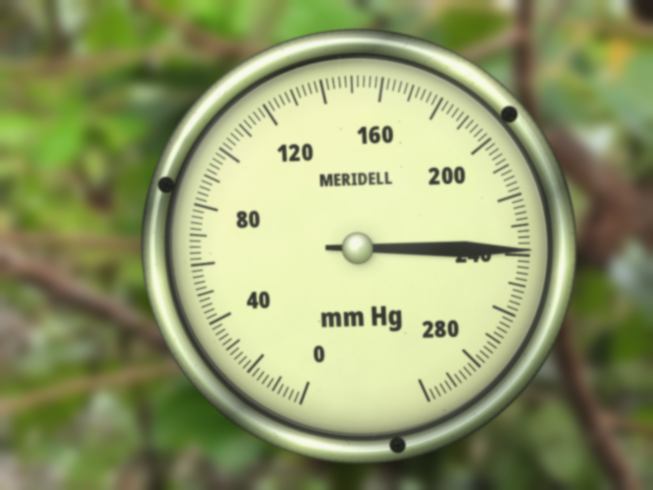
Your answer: 238mmHg
